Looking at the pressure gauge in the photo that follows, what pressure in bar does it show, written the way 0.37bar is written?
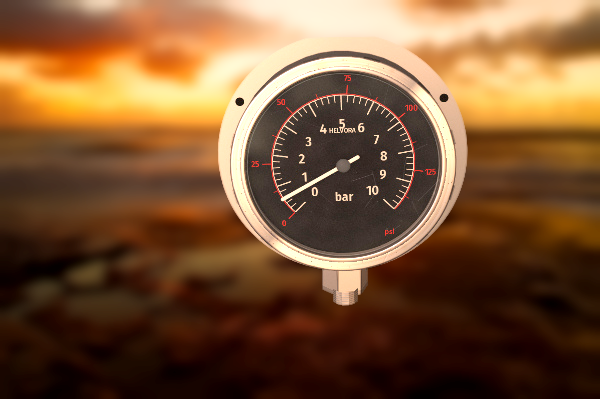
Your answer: 0.6bar
